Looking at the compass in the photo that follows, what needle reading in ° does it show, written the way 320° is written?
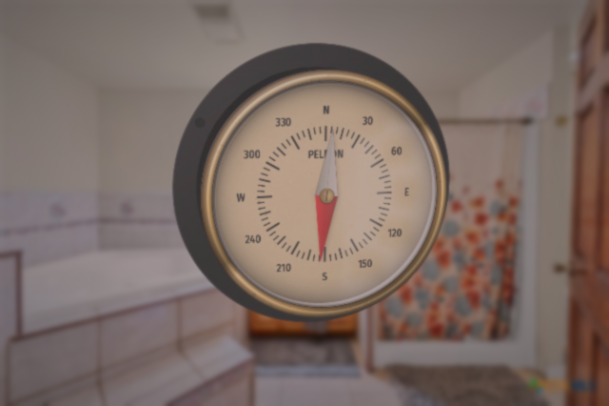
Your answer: 185°
